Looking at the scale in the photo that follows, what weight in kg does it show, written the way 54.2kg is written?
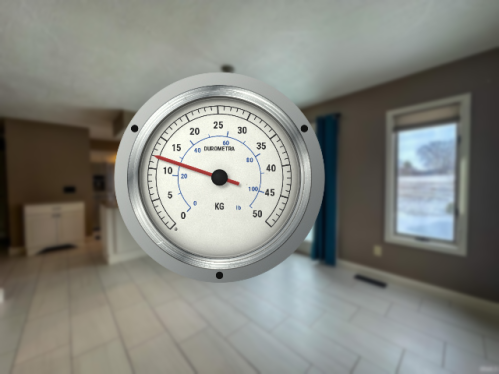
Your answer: 12kg
